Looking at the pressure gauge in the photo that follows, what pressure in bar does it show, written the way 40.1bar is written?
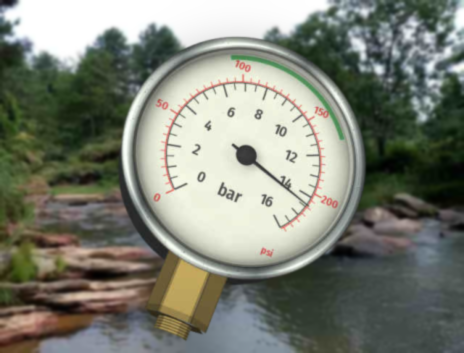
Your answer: 14.5bar
